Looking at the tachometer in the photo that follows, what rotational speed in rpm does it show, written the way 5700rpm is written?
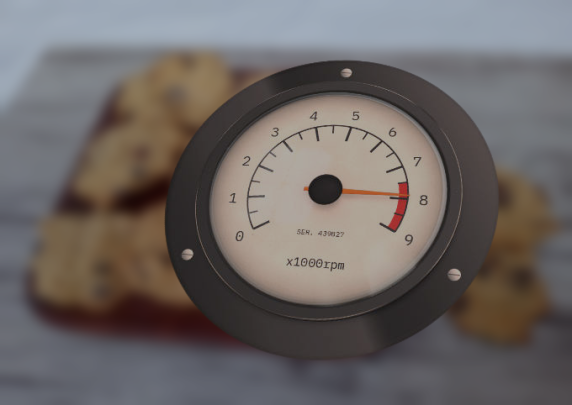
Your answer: 8000rpm
